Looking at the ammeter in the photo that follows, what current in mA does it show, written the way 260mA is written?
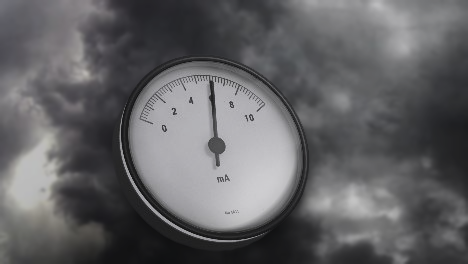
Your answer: 6mA
